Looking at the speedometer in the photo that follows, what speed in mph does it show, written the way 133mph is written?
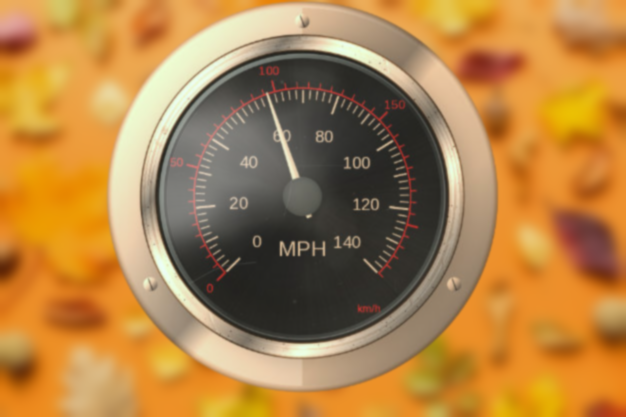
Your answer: 60mph
